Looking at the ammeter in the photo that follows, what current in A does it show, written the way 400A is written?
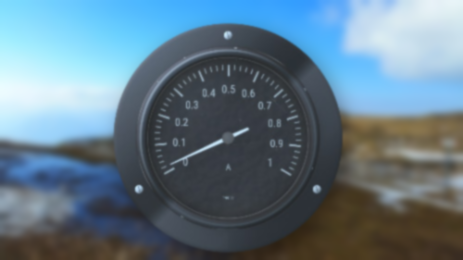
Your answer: 0.02A
